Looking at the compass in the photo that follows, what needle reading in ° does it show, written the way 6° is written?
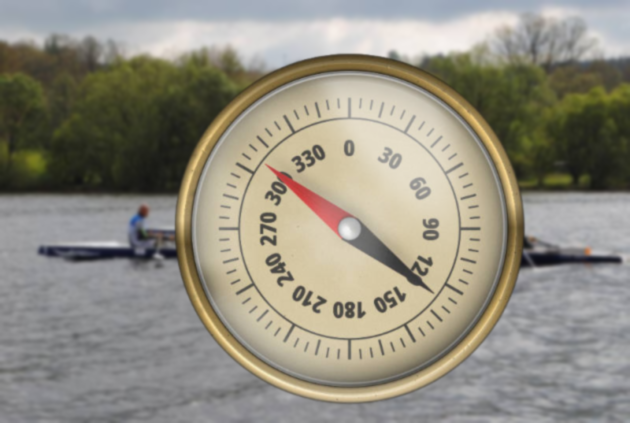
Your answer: 307.5°
